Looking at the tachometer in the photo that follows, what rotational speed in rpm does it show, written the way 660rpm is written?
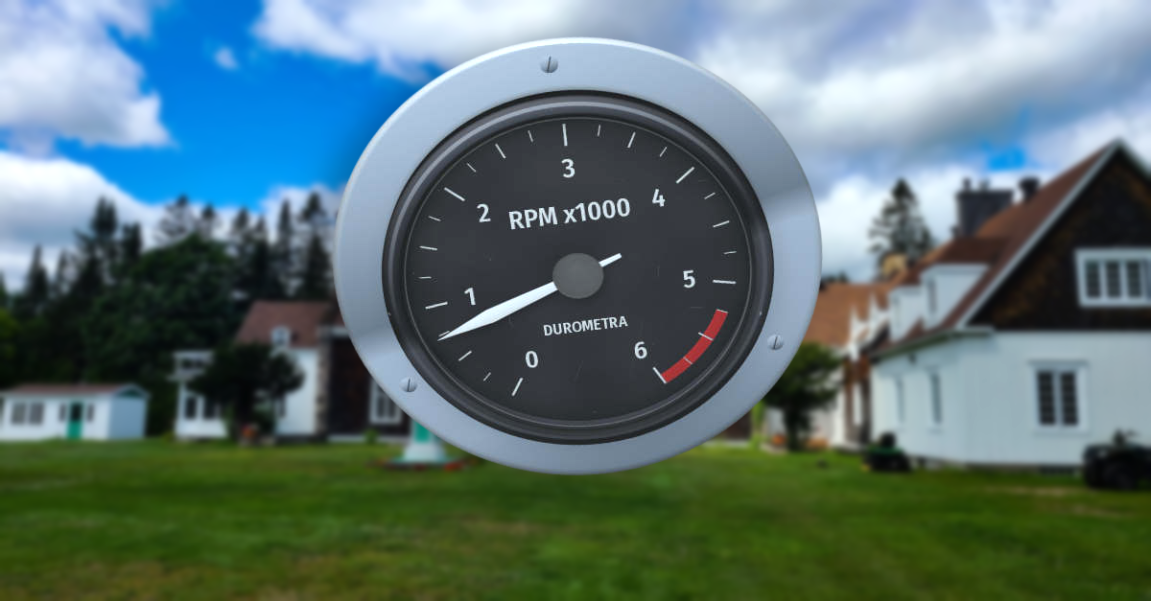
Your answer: 750rpm
